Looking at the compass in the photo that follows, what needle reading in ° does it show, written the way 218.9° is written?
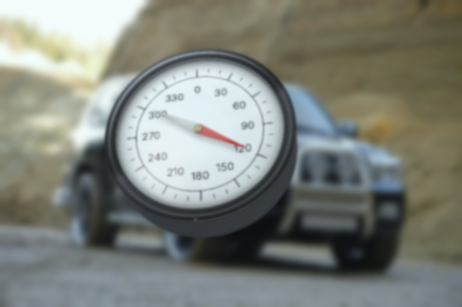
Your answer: 120°
